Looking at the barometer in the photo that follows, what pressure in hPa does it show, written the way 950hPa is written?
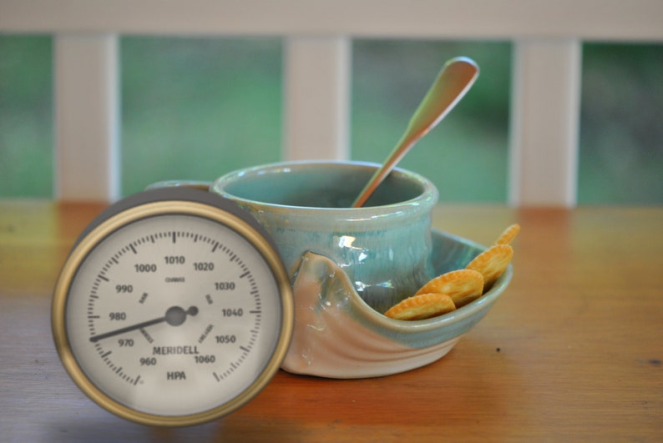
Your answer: 975hPa
